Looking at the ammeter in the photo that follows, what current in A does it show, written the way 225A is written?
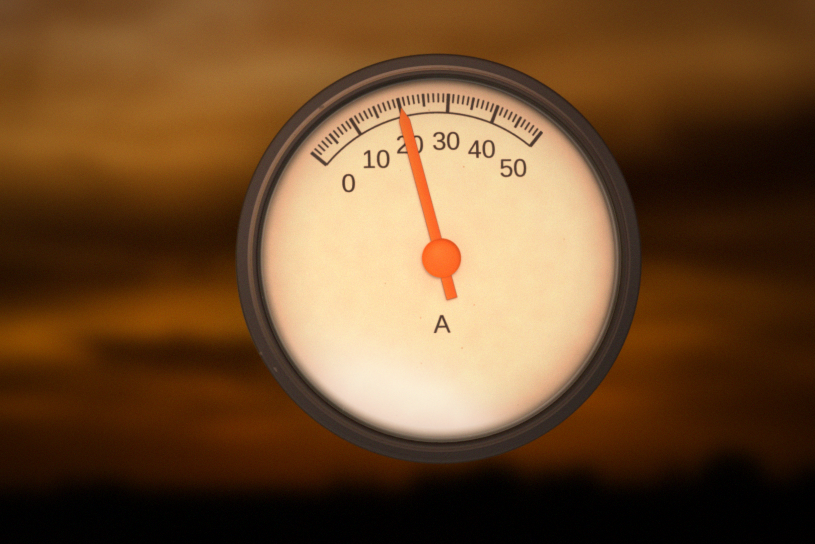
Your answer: 20A
